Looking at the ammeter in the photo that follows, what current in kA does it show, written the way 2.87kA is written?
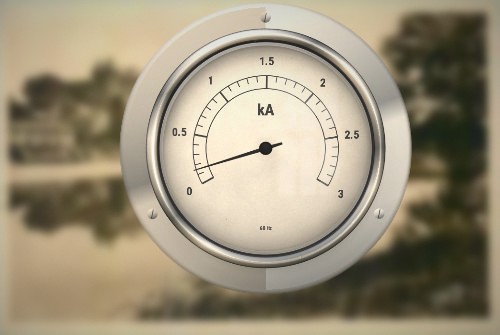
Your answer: 0.15kA
